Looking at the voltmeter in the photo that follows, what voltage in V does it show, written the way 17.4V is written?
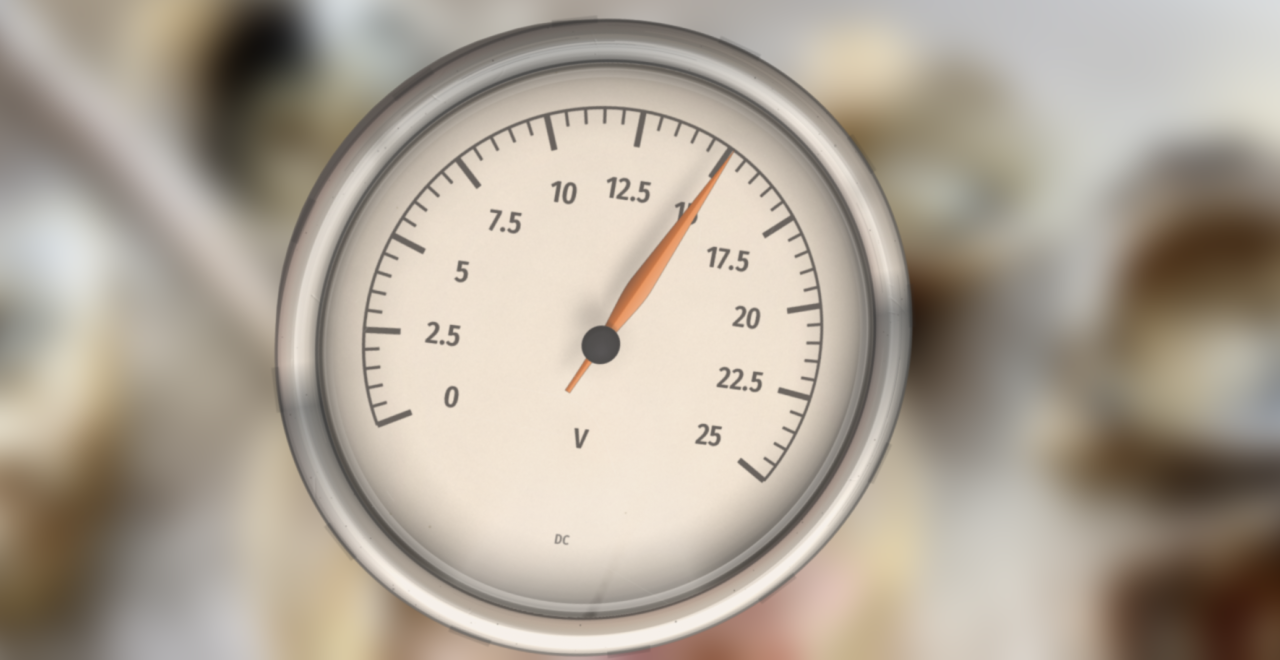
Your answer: 15V
